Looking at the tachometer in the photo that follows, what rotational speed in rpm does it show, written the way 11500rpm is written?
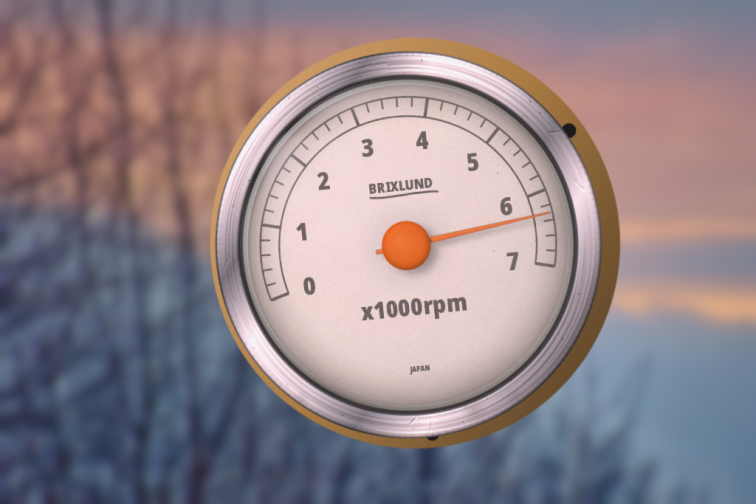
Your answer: 6300rpm
